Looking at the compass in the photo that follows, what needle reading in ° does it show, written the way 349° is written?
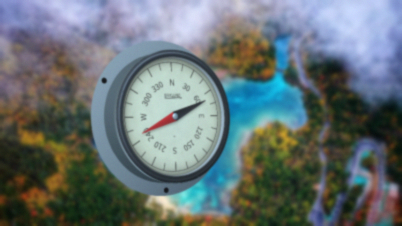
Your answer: 247.5°
